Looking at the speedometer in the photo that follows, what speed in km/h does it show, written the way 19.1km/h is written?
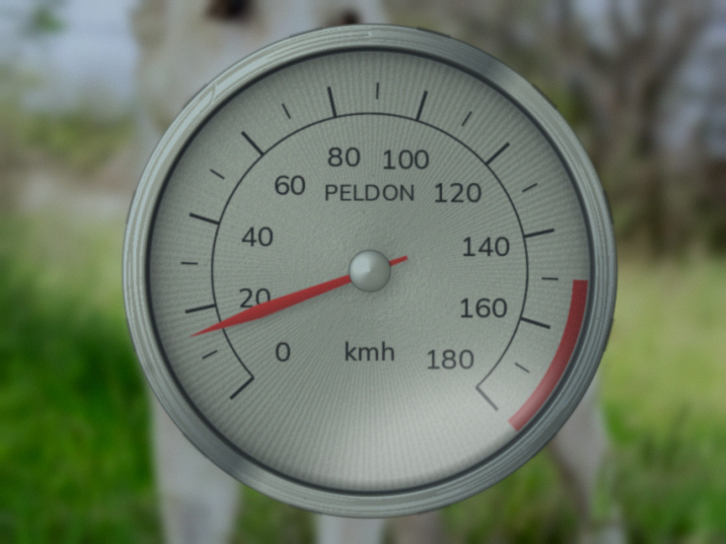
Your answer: 15km/h
